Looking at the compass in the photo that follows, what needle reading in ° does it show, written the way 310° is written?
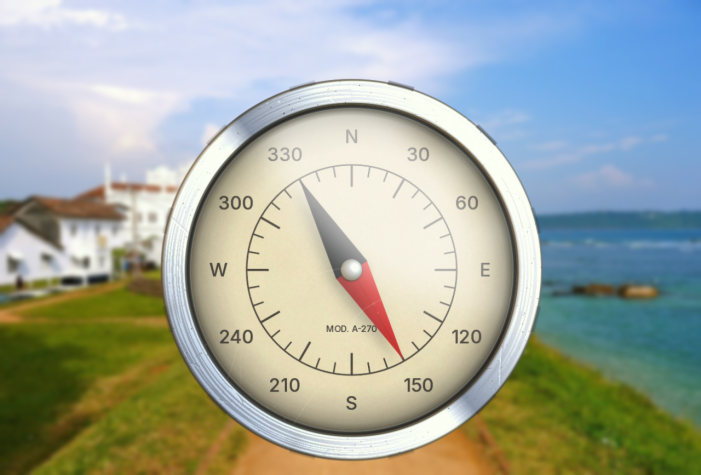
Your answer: 150°
